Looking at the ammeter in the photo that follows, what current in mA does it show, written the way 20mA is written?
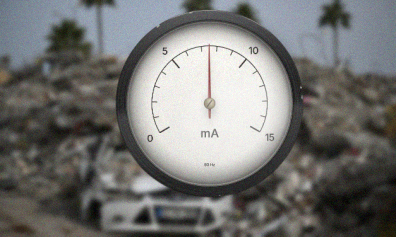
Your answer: 7.5mA
